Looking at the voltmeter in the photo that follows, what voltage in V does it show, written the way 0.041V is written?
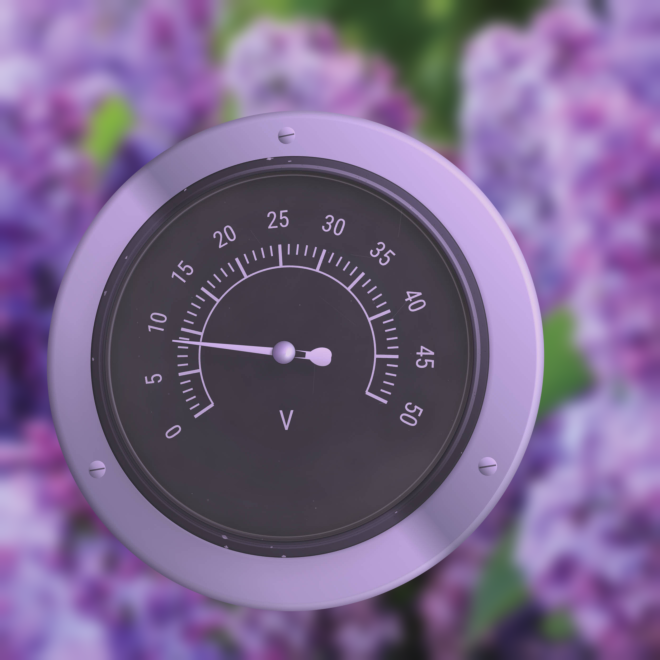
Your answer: 8.5V
